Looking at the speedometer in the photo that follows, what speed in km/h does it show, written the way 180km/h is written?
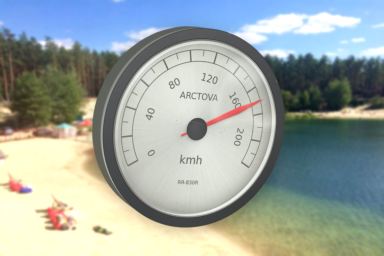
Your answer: 170km/h
